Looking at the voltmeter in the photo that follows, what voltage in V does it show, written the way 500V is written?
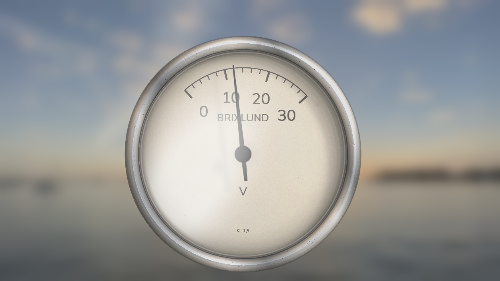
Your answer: 12V
